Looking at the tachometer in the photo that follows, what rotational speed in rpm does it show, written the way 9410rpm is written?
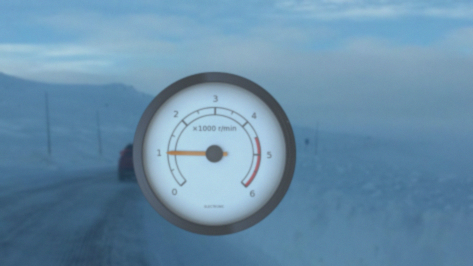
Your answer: 1000rpm
